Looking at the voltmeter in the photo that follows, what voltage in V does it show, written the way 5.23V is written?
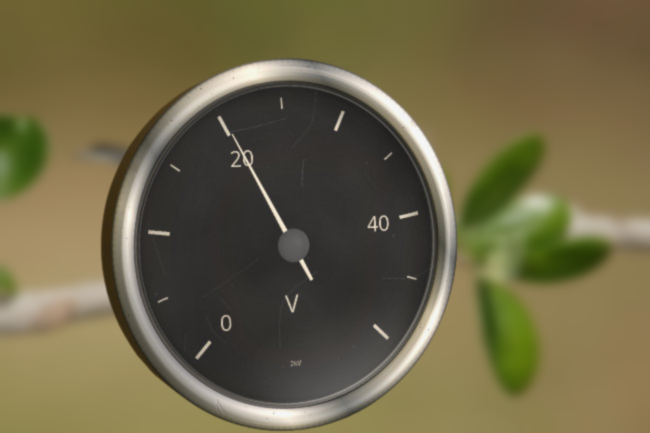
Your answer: 20V
